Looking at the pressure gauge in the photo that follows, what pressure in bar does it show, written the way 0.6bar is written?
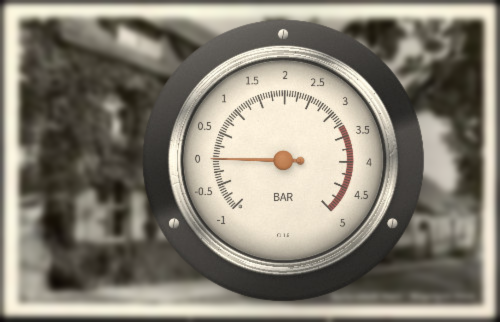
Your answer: 0bar
